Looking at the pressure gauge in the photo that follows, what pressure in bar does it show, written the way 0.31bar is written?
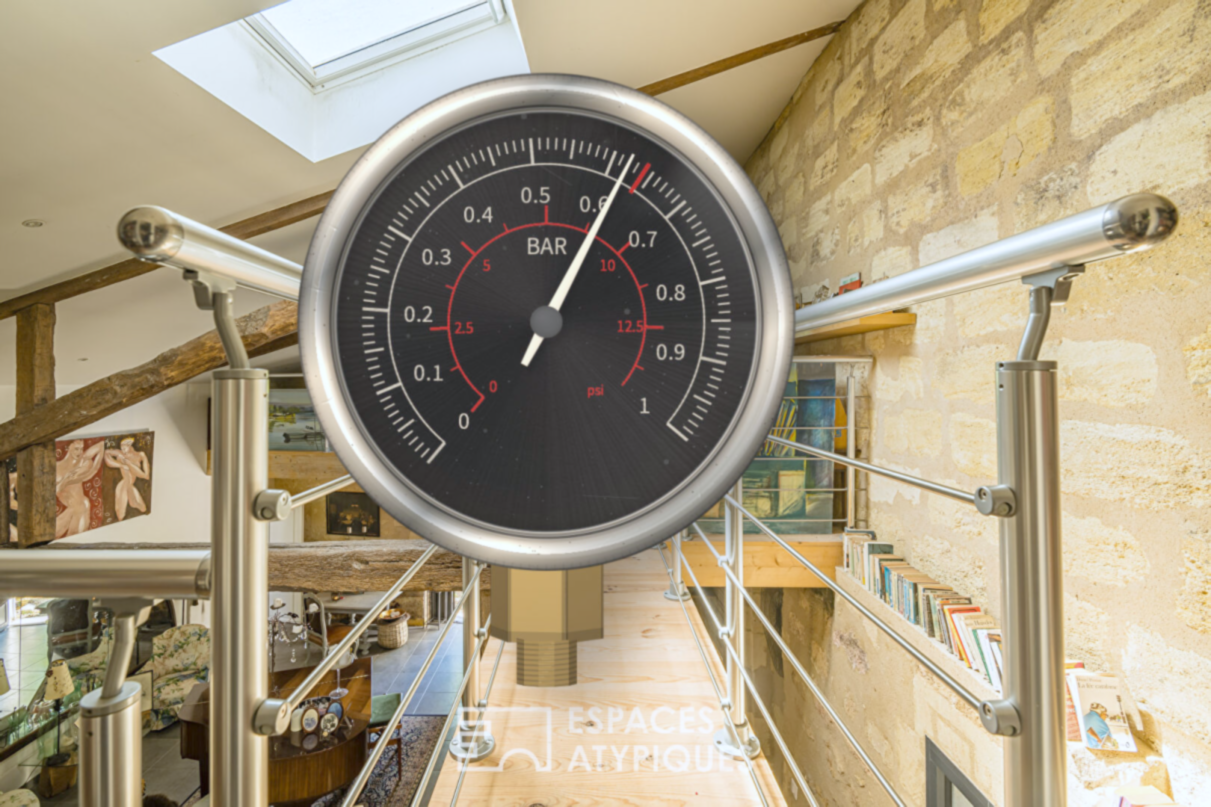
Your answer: 0.62bar
